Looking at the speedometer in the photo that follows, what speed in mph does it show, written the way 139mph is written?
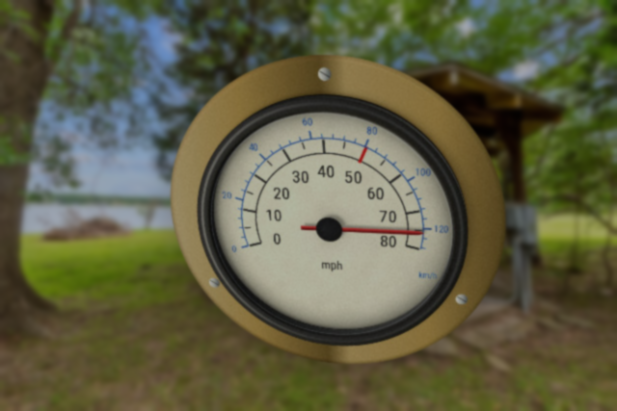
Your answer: 75mph
